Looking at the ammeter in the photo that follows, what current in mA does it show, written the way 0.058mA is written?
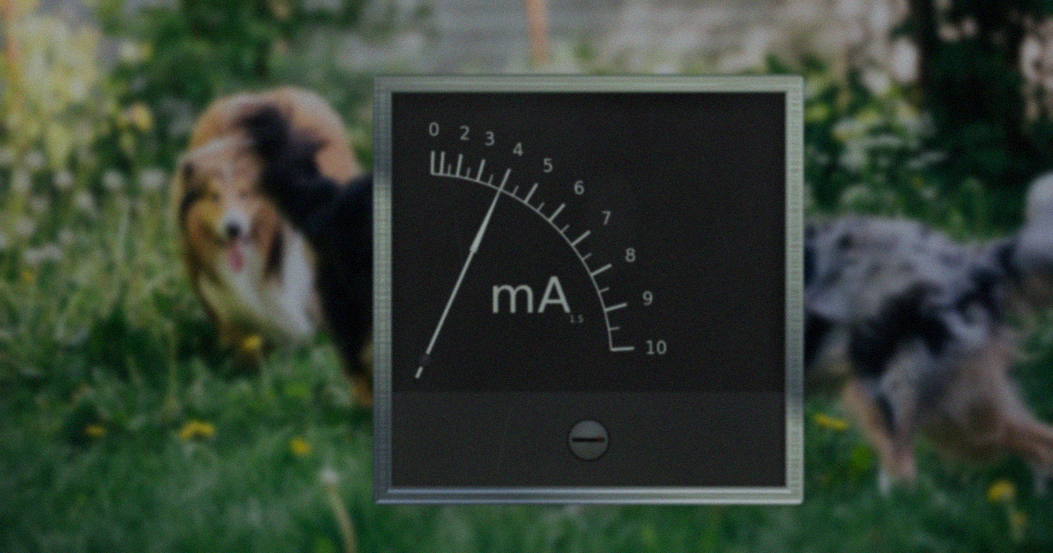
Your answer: 4mA
